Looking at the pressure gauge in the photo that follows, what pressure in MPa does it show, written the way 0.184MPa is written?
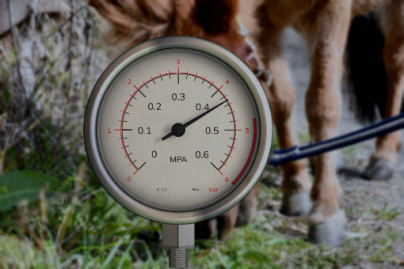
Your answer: 0.43MPa
